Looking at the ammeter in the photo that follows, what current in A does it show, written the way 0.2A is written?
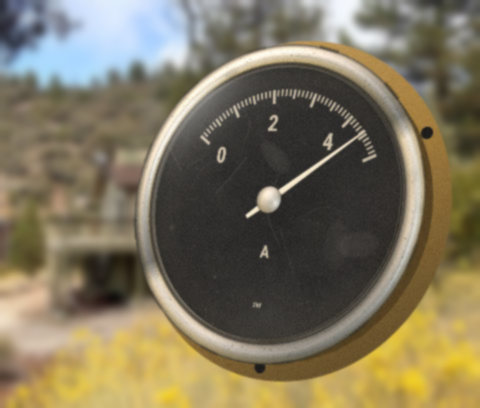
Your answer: 4.5A
